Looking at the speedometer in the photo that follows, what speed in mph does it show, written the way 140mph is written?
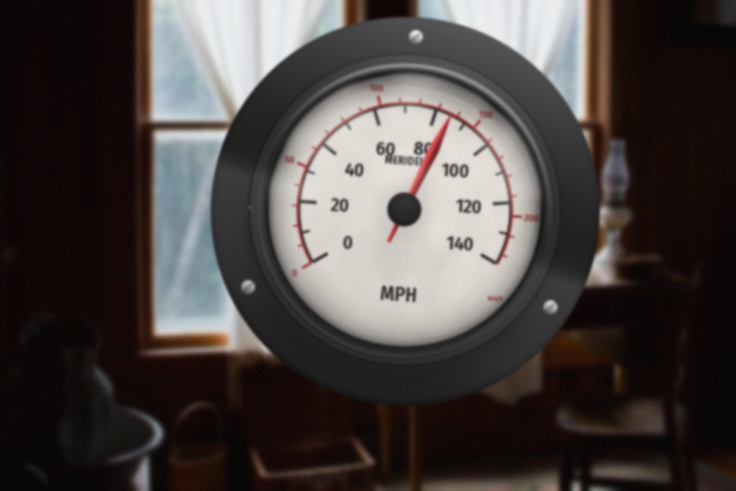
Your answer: 85mph
